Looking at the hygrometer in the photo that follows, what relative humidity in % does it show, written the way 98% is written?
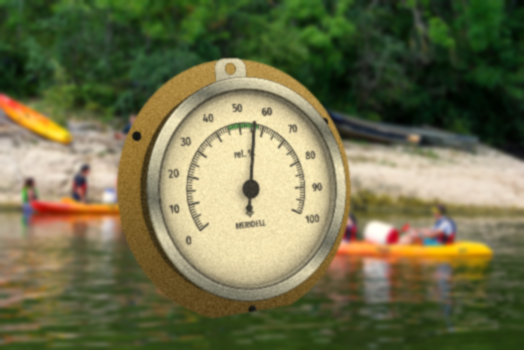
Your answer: 55%
